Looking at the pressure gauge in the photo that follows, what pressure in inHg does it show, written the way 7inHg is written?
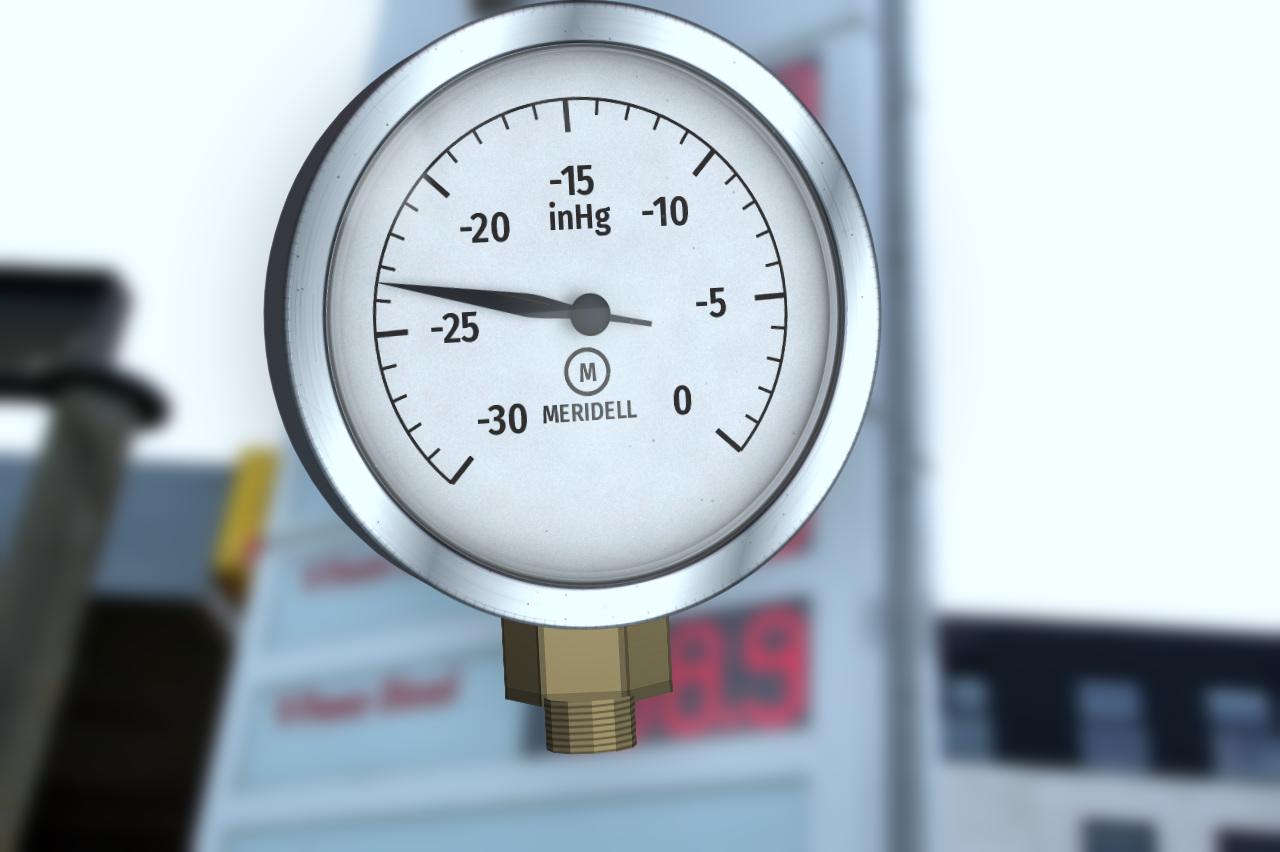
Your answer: -23.5inHg
